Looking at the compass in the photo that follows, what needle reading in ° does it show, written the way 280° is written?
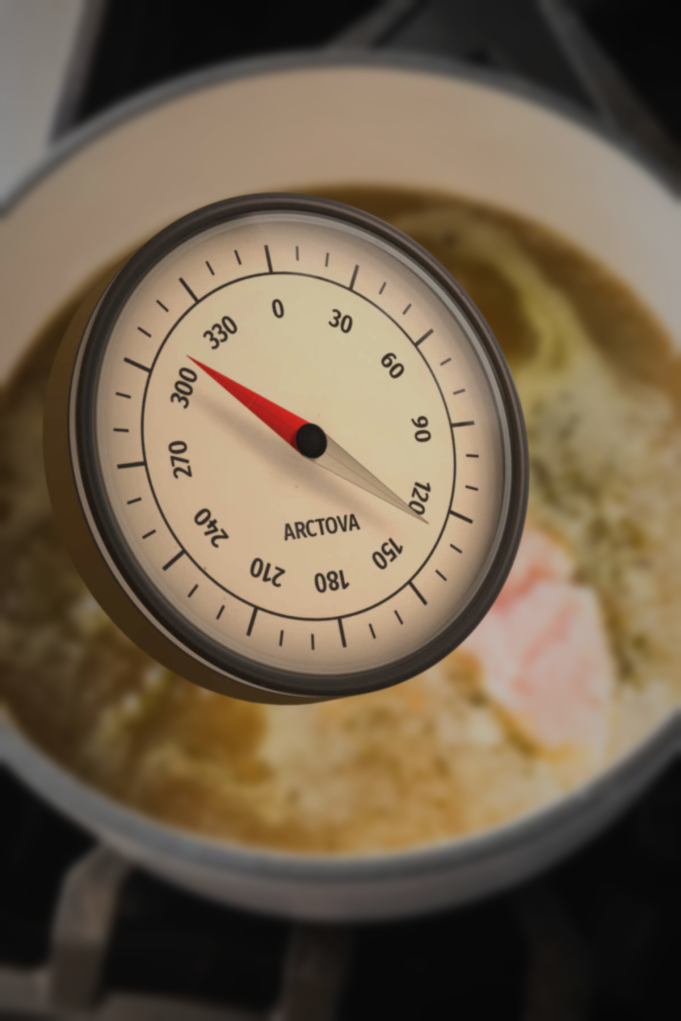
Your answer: 310°
